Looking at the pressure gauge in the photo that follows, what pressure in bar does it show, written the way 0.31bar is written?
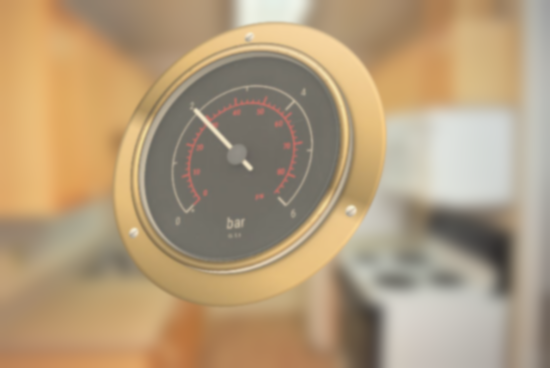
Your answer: 2bar
